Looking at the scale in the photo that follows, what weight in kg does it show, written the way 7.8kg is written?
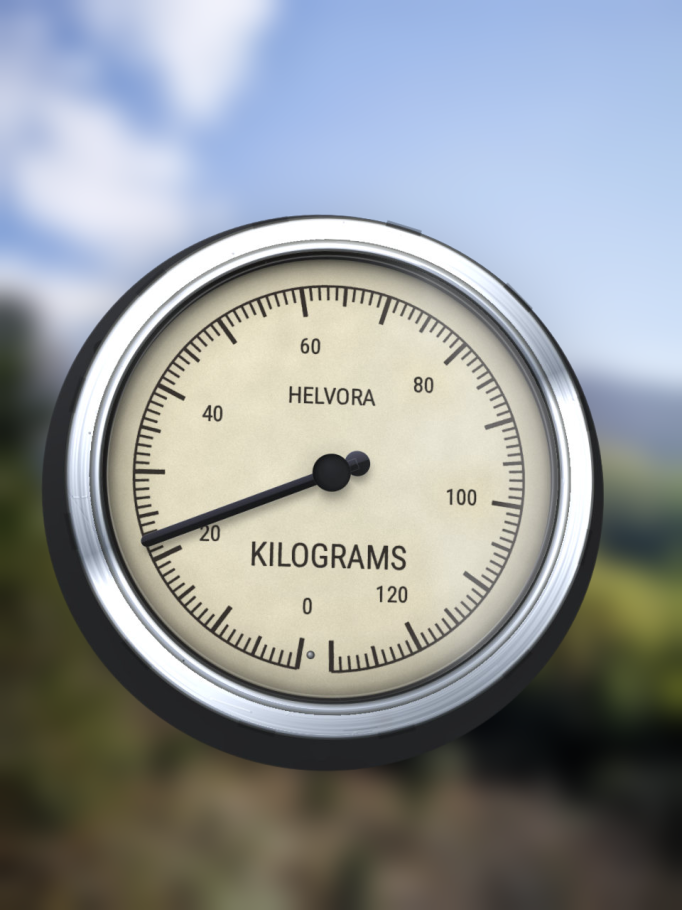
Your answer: 22kg
